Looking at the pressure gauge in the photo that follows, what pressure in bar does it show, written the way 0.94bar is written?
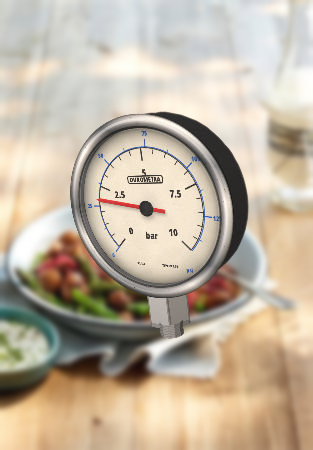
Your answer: 2bar
